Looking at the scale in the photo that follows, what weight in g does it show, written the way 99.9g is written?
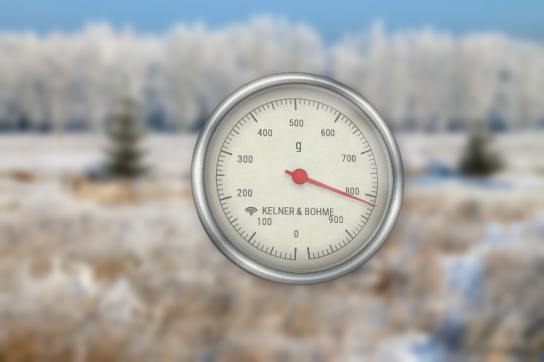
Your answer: 820g
